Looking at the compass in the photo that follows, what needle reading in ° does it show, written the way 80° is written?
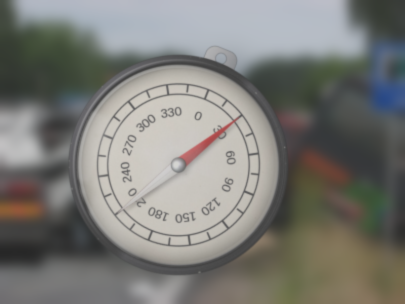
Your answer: 30°
